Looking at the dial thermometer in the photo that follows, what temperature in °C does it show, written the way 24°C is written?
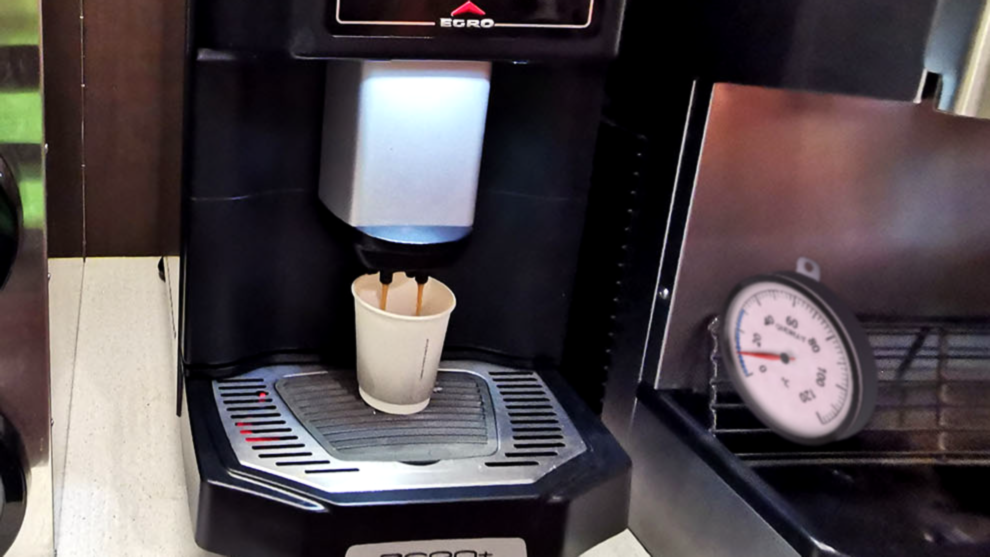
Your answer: 10°C
